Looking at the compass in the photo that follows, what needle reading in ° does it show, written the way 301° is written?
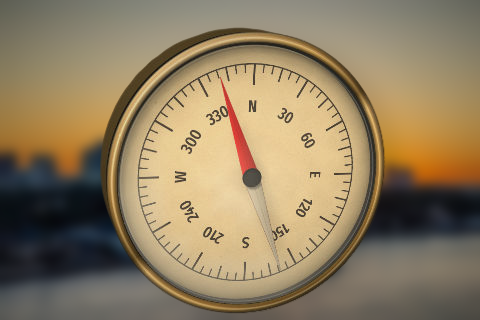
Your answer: 340°
